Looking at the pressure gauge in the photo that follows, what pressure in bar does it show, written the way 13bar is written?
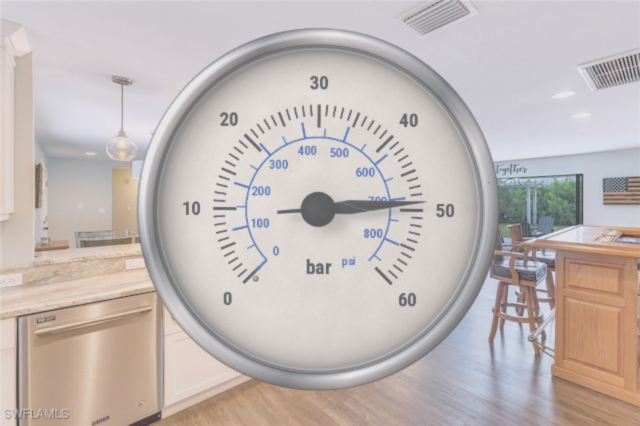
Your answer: 49bar
